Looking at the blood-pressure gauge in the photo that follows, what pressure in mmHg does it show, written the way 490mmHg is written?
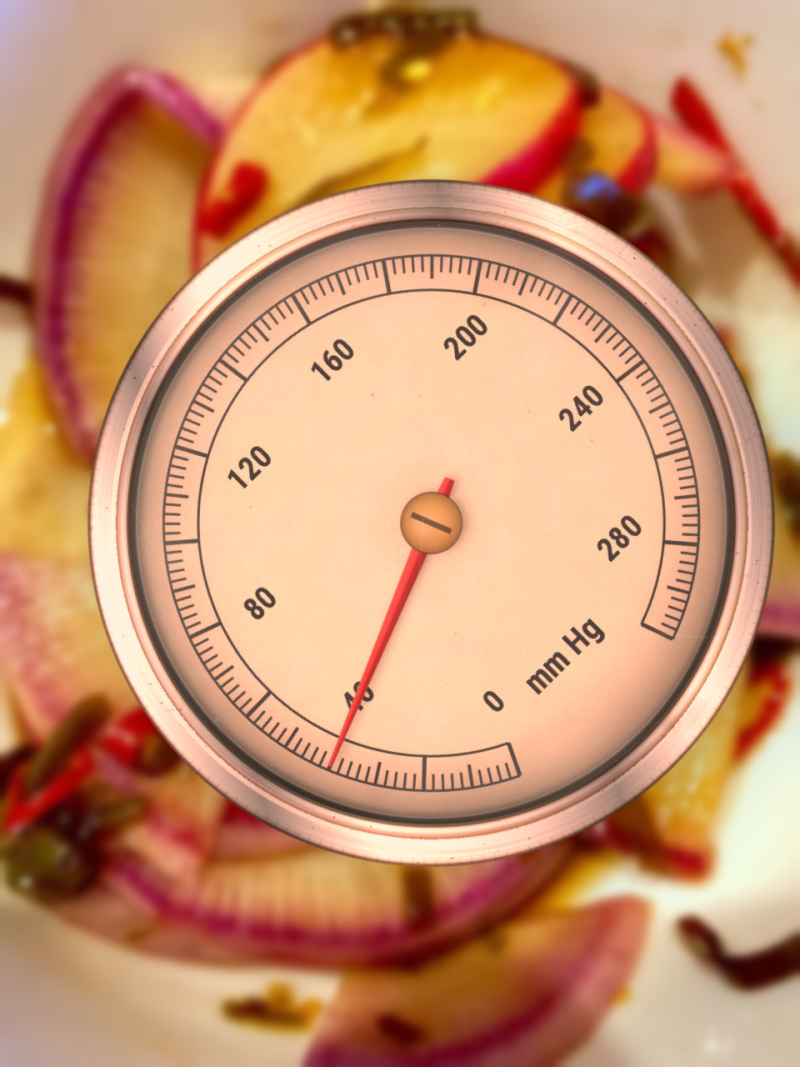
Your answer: 40mmHg
